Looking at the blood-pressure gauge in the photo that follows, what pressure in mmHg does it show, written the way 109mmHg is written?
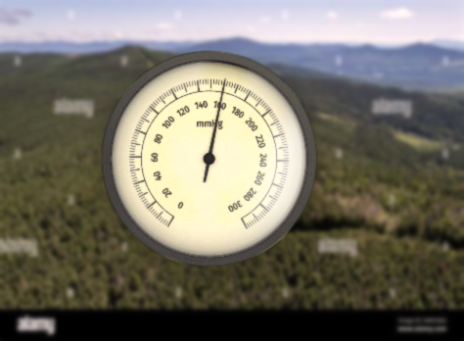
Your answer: 160mmHg
